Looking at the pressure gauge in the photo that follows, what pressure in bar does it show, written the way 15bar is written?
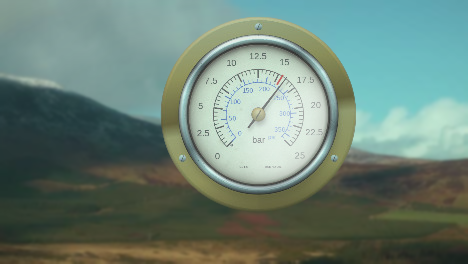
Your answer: 16bar
